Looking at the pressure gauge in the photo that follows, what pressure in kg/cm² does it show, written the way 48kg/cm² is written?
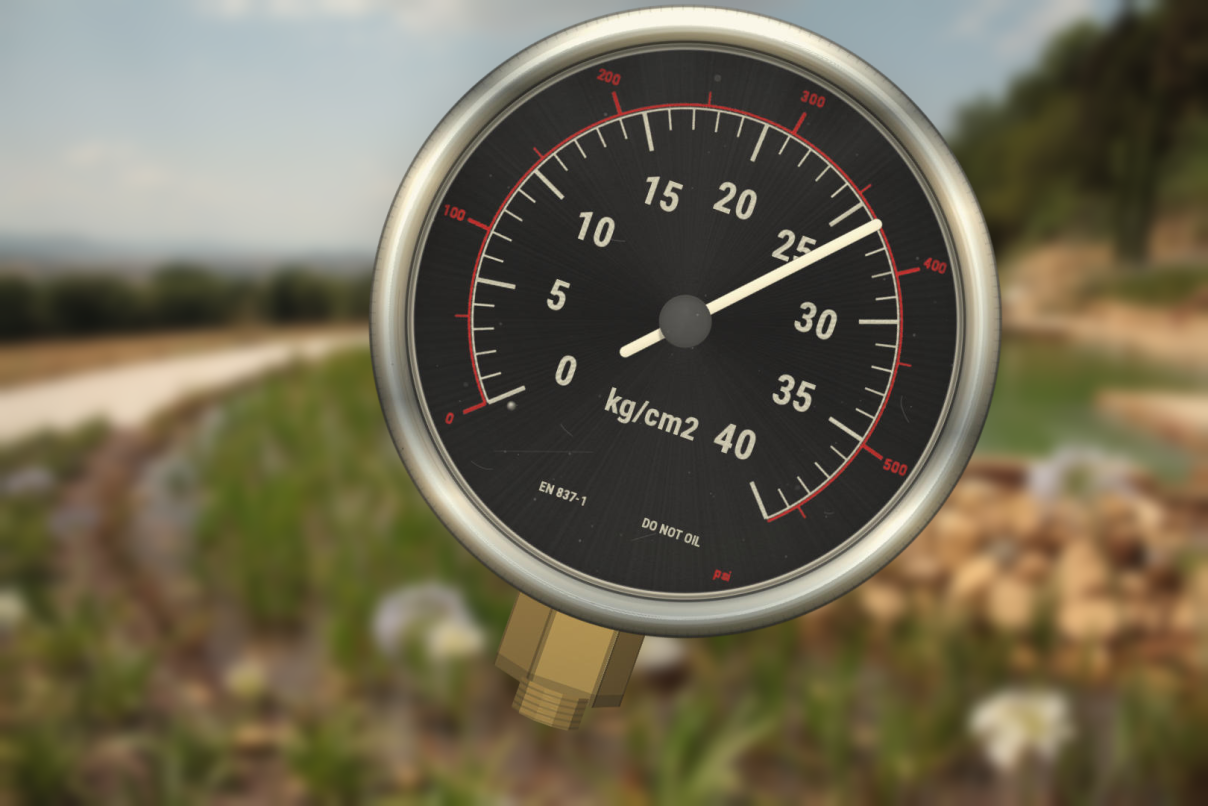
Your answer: 26kg/cm²
